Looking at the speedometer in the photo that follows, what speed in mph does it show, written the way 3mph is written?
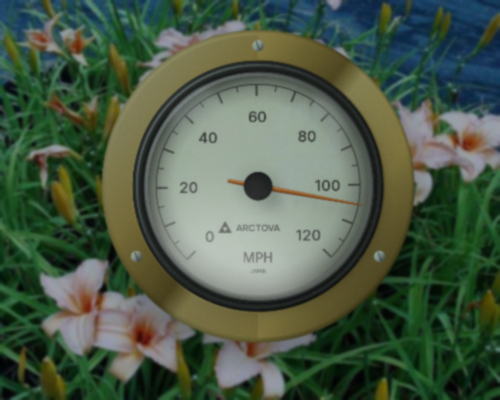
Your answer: 105mph
